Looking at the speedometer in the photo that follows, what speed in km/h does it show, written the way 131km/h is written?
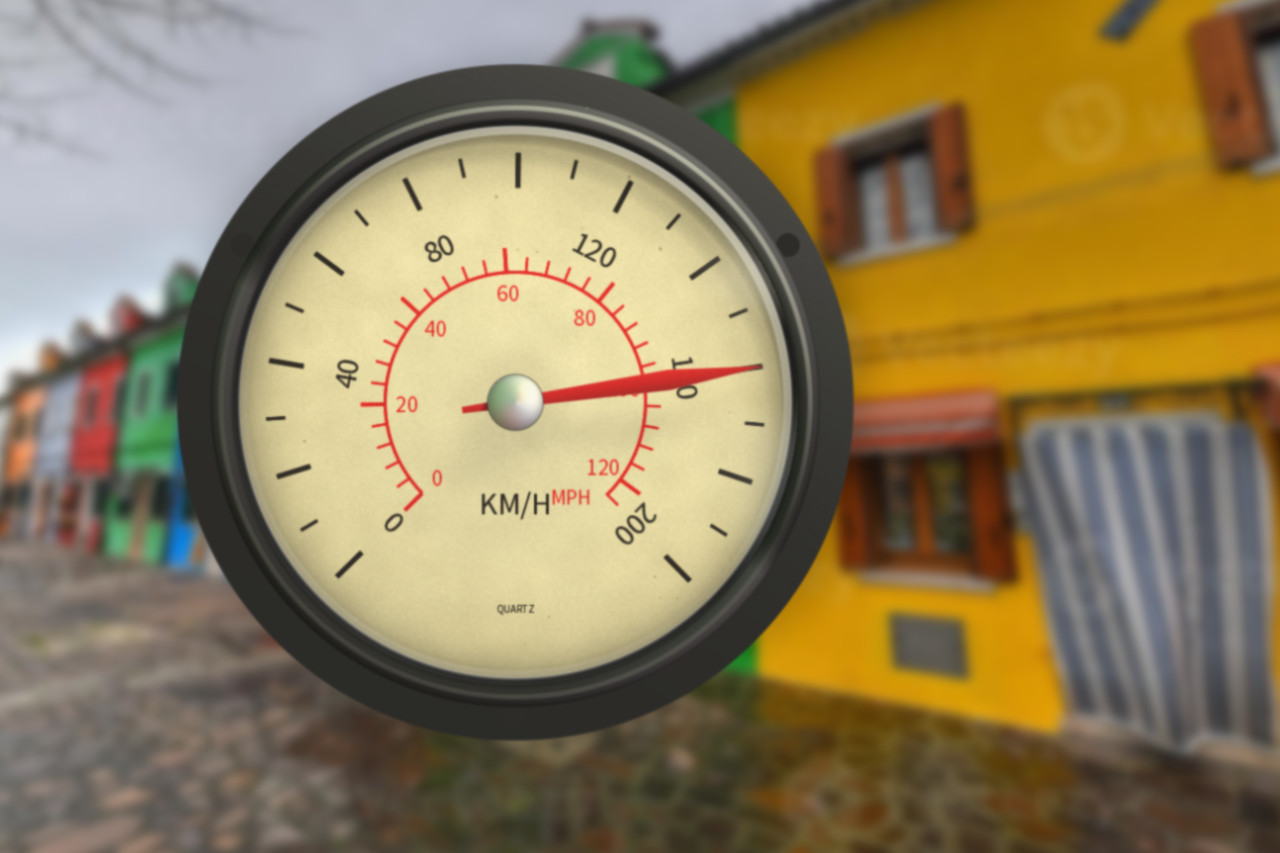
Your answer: 160km/h
